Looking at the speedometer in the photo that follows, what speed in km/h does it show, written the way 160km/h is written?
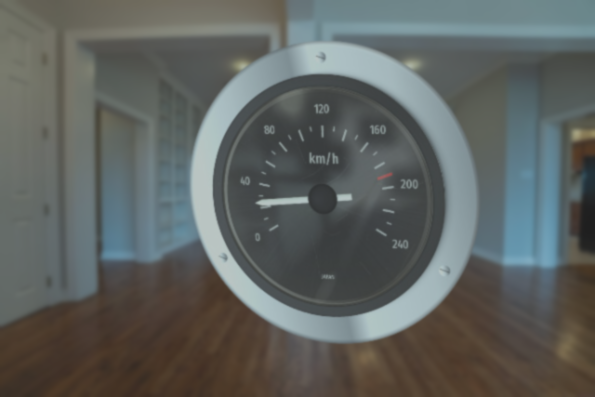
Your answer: 25km/h
